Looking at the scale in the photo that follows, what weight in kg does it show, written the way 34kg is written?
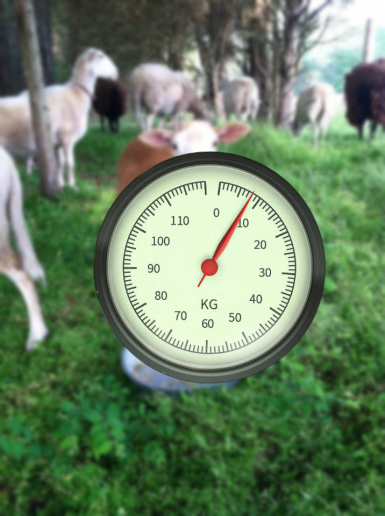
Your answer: 8kg
